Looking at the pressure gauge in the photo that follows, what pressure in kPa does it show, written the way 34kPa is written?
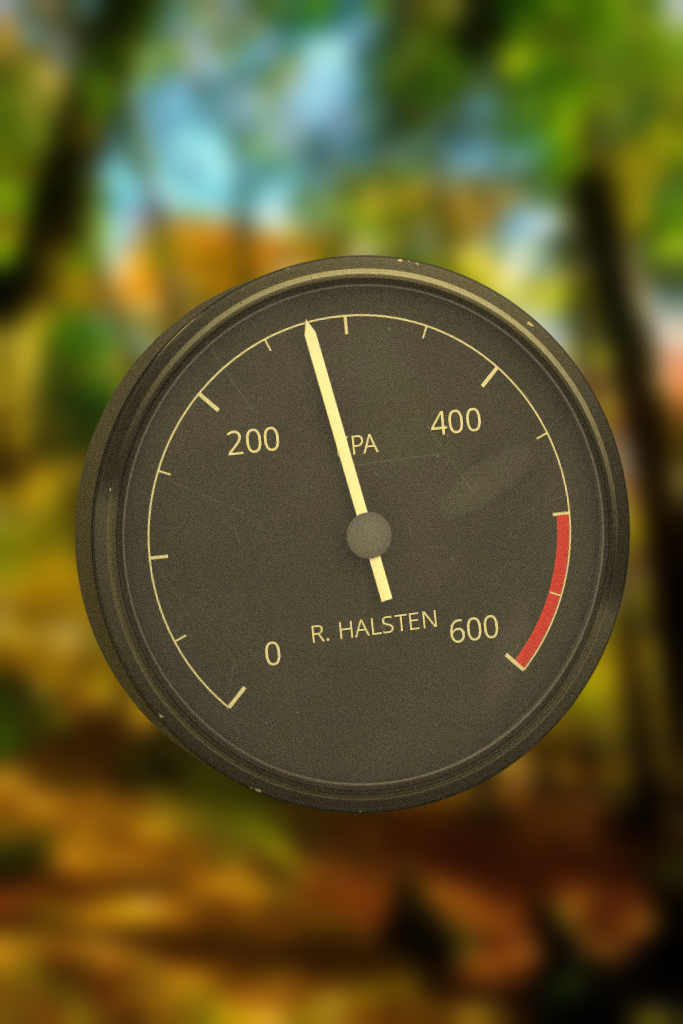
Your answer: 275kPa
